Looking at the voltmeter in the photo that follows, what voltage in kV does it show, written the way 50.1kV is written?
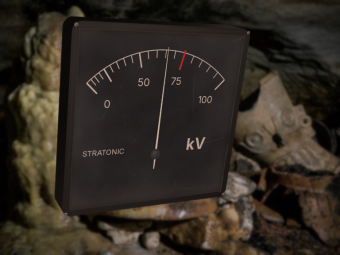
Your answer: 65kV
